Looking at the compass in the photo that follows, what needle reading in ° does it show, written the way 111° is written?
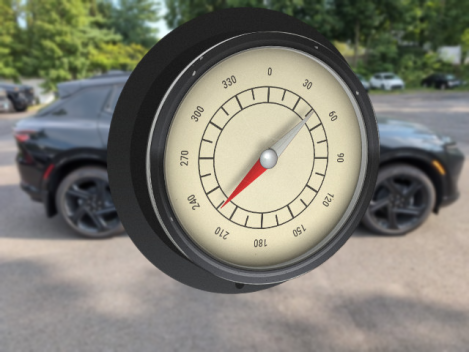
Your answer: 225°
